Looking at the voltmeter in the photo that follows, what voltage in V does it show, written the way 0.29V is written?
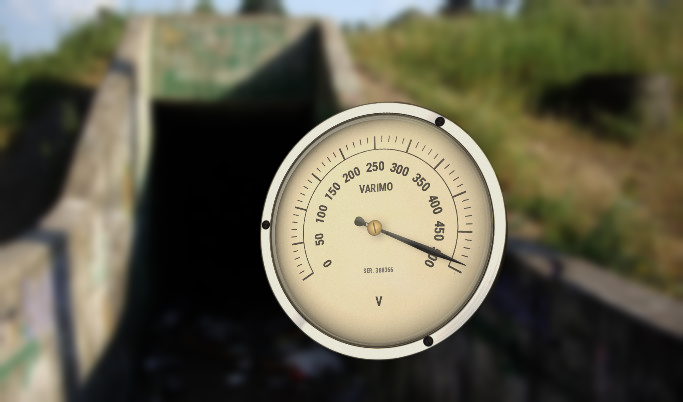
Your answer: 490V
